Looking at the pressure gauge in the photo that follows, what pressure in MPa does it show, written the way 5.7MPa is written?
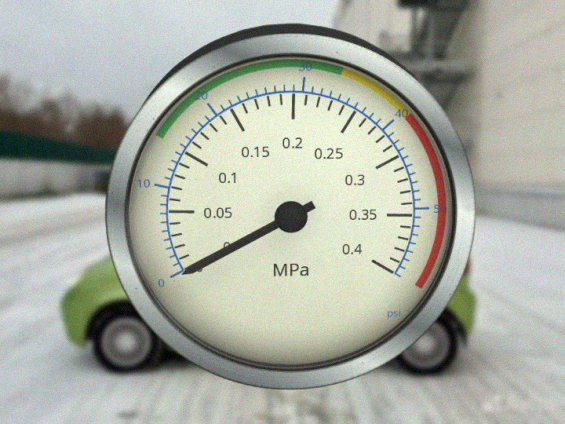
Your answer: 0MPa
